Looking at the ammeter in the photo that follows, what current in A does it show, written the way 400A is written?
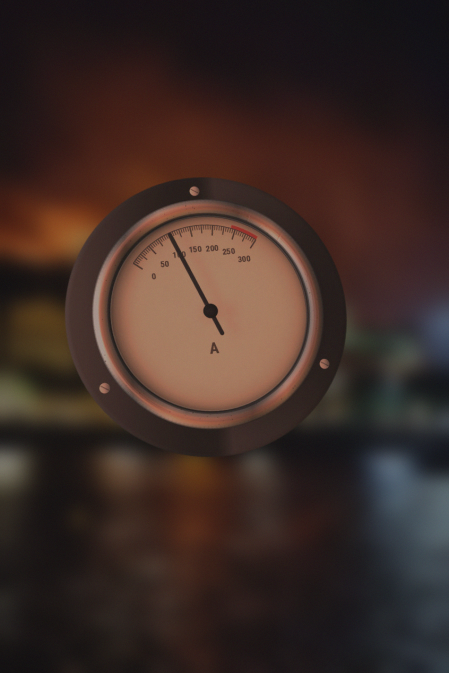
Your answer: 100A
